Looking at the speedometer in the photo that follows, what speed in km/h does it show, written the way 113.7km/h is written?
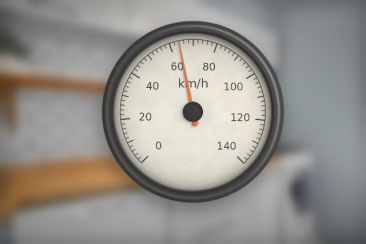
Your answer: 64km/h
